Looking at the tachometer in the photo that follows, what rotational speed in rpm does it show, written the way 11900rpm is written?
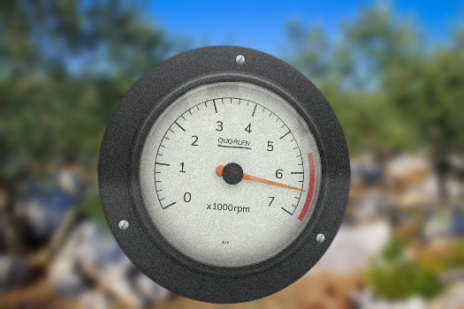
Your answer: 6400rpm
